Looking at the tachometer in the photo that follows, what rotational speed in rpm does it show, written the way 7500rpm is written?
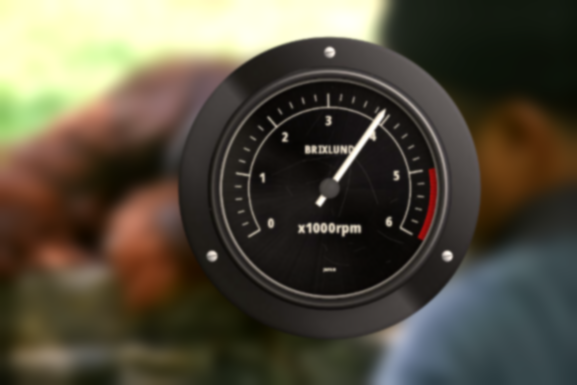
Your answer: 3900rpm
